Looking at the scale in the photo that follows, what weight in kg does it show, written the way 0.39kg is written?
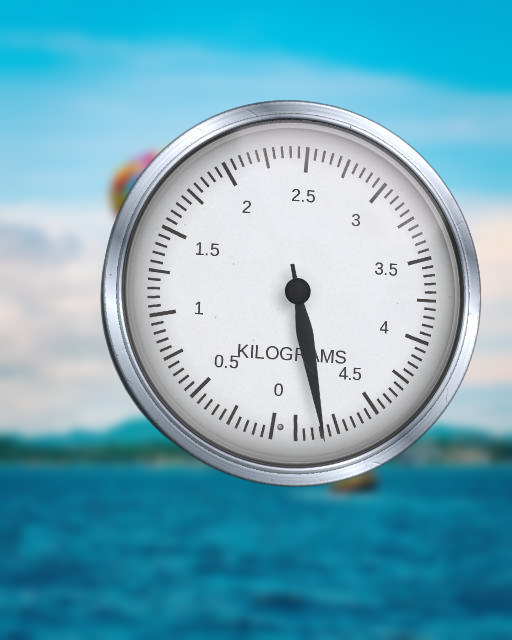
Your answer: 4.85kg
